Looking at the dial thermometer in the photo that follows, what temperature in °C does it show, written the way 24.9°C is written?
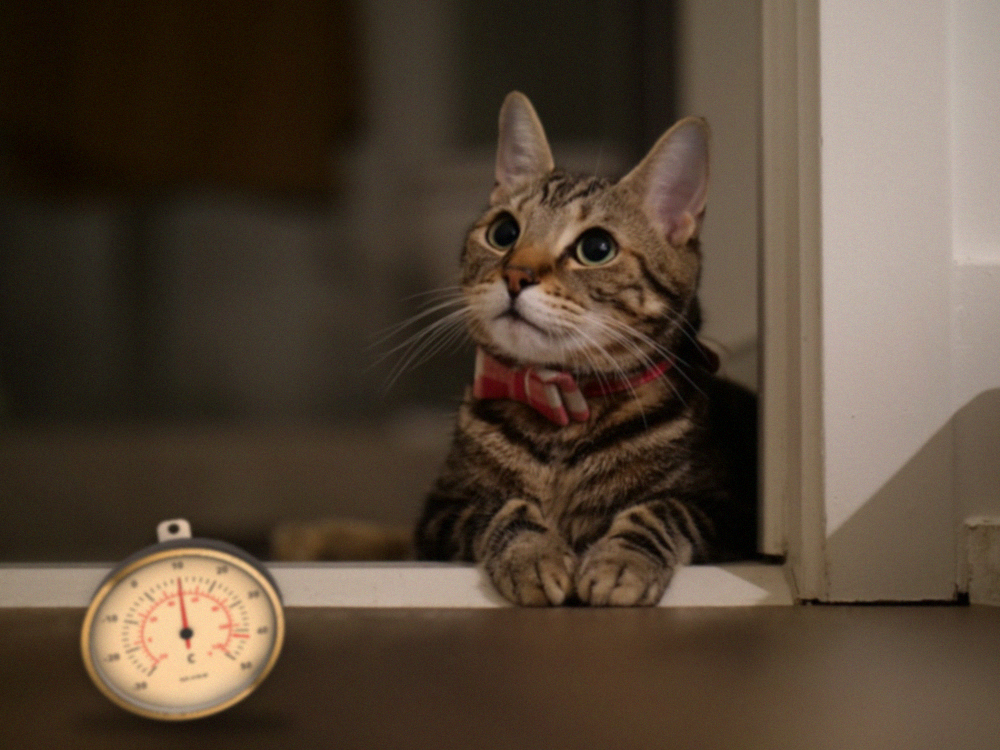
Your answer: 10°C
